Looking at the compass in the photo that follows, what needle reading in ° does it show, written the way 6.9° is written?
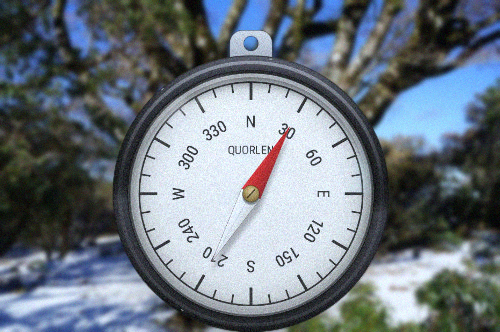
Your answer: 30°
